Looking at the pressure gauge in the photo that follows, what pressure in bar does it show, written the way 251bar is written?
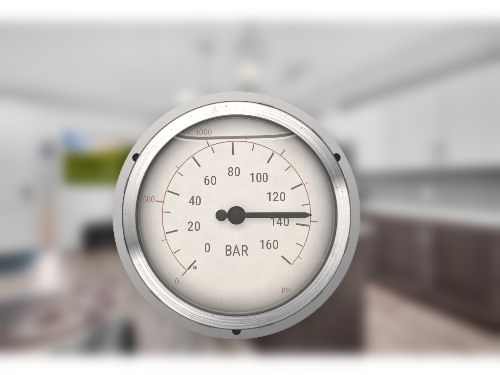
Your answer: 135bar
